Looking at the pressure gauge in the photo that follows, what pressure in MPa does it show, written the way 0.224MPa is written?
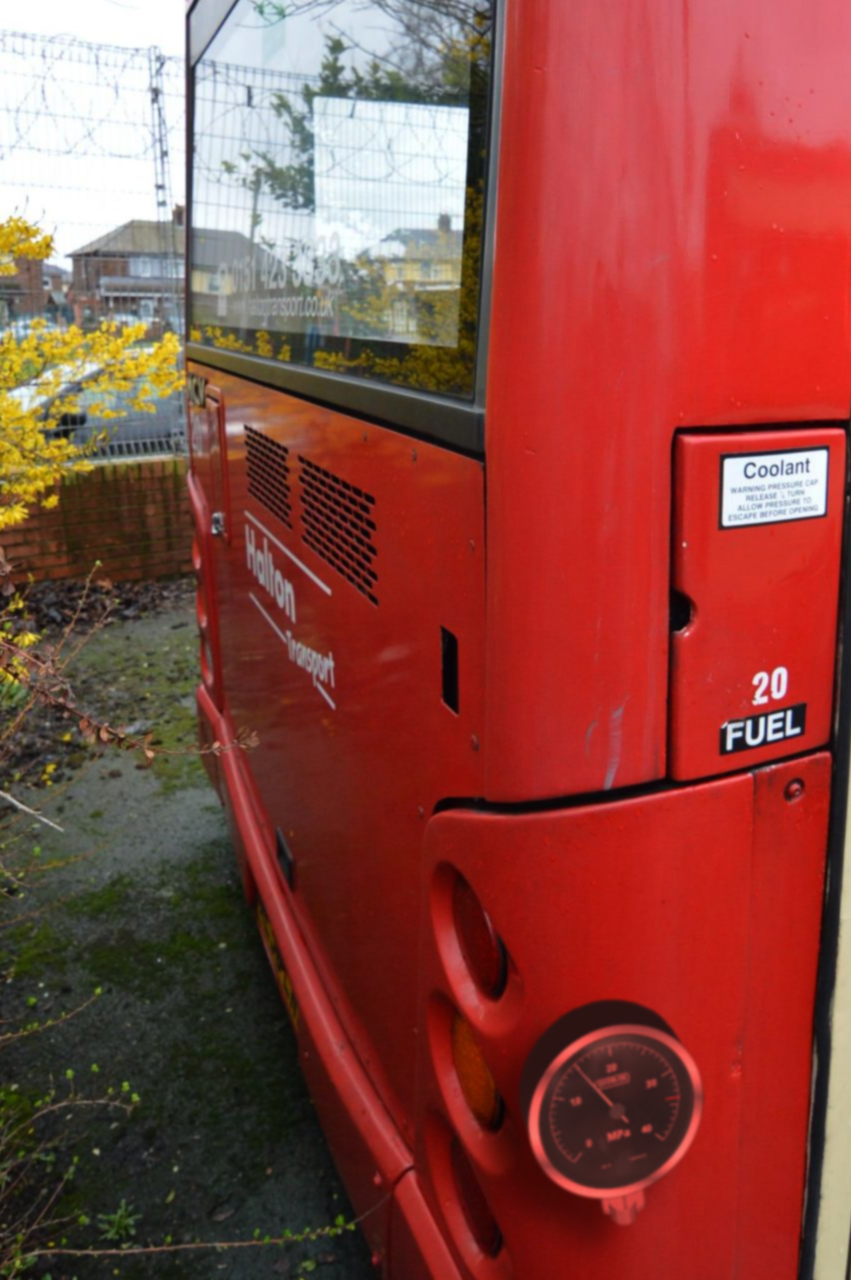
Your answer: 15MPa
